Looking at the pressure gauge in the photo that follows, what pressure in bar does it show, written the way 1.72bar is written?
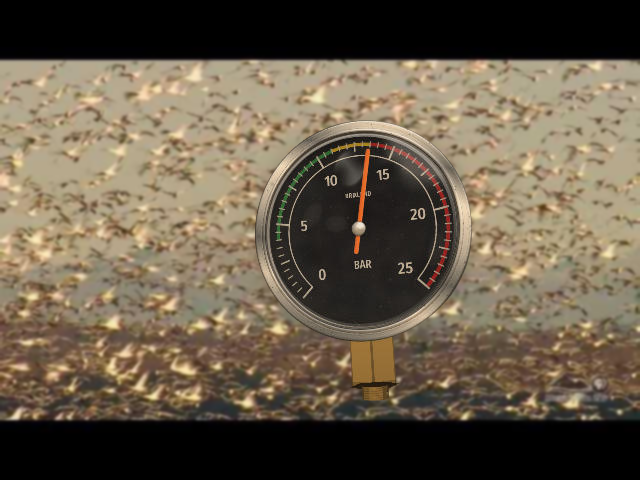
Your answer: 13.5bar
